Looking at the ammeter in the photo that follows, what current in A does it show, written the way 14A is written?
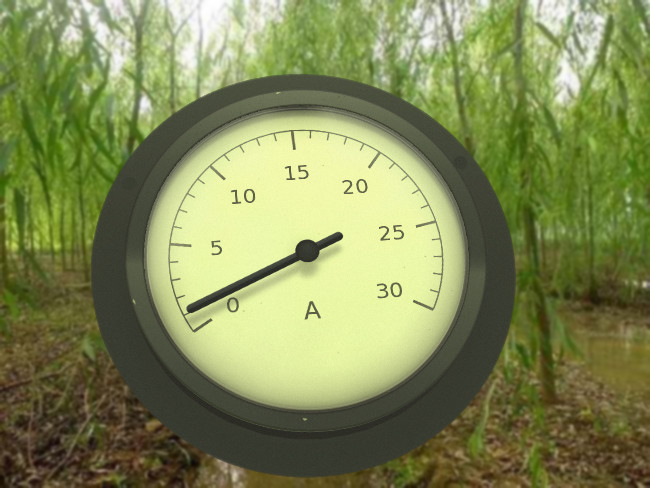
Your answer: 1A
